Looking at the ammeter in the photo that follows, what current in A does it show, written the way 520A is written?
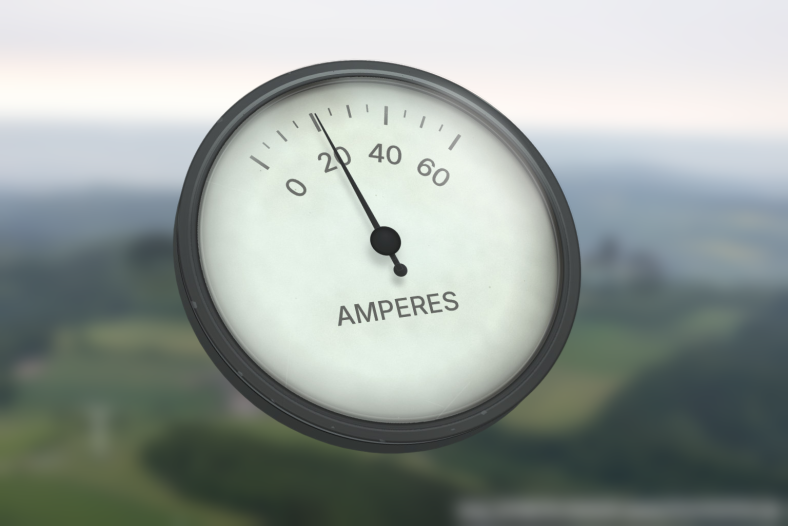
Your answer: 20A
